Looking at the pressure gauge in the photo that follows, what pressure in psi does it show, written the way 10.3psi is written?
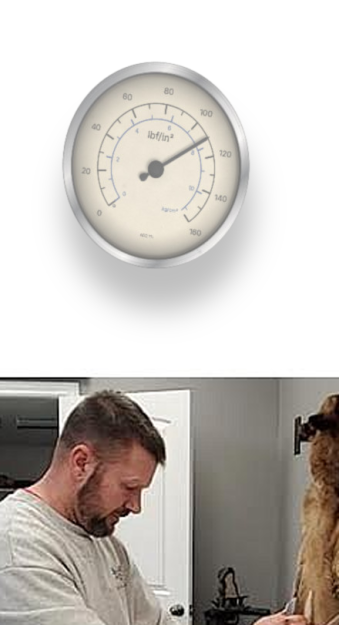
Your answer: 110psi
